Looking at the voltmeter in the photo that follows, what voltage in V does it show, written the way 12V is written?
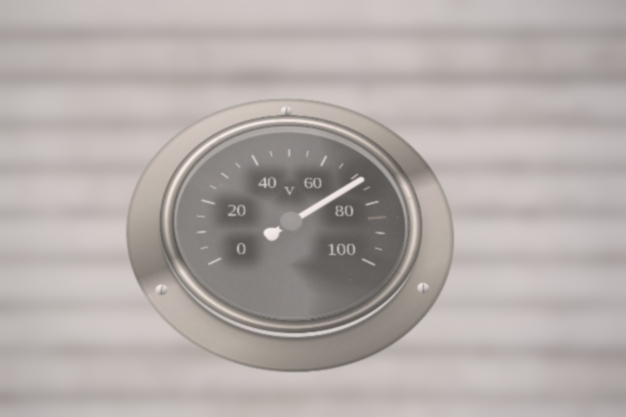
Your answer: 72.5V
